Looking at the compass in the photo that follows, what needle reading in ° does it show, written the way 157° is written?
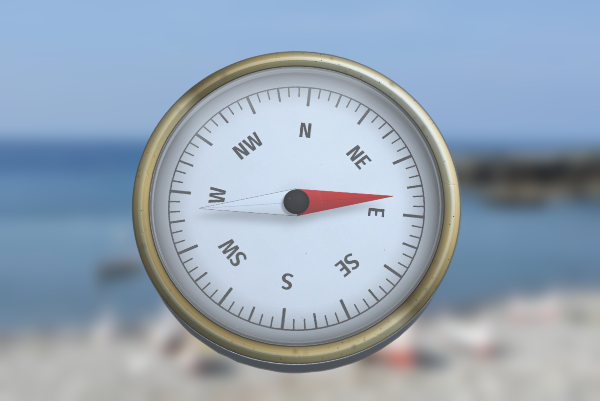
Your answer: 80°
